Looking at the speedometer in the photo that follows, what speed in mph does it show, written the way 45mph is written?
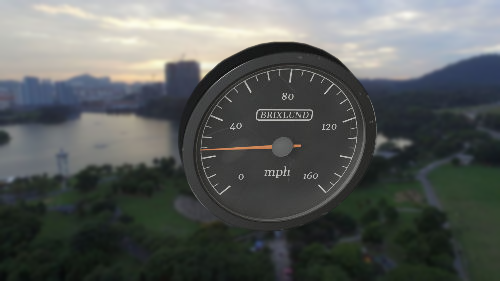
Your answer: 25mph
